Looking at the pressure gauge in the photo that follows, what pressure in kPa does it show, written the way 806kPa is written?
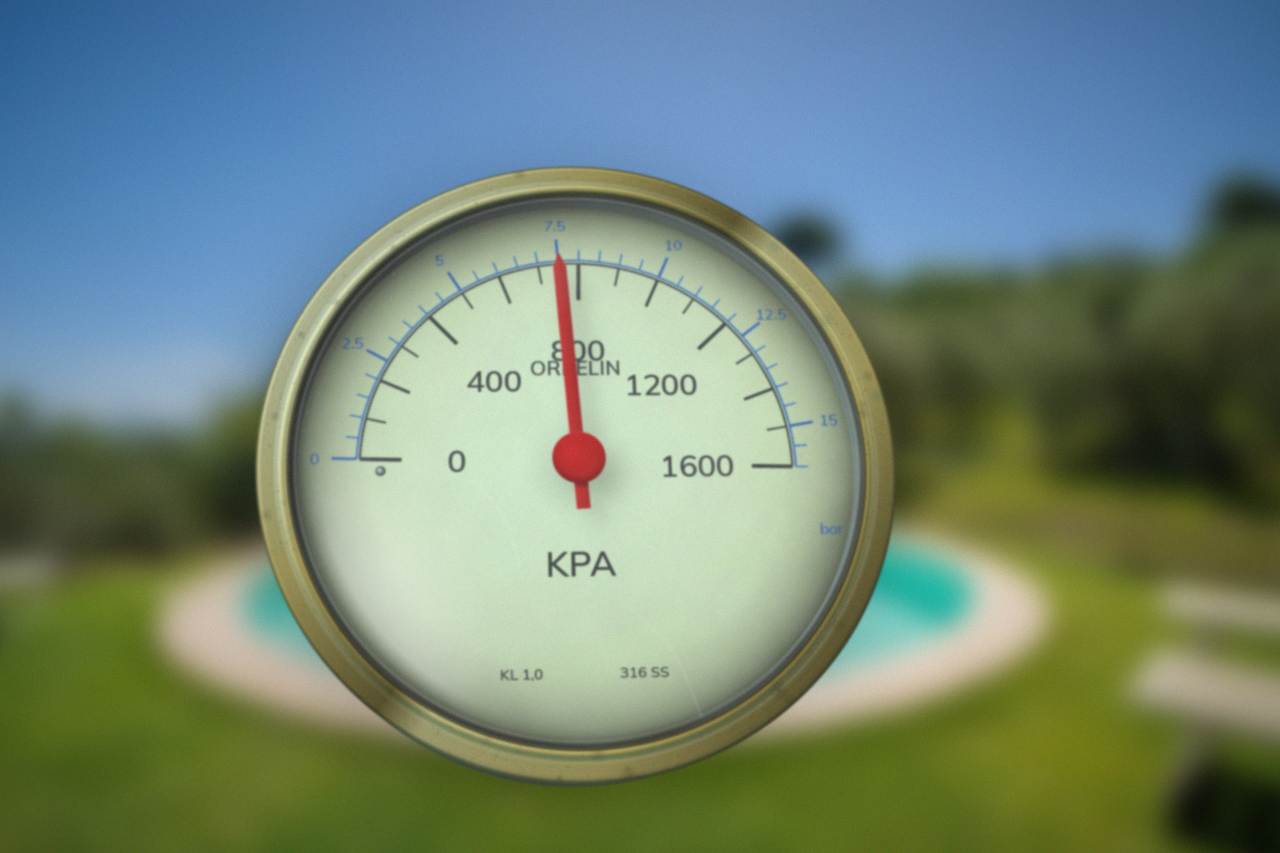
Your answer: 750kPa
